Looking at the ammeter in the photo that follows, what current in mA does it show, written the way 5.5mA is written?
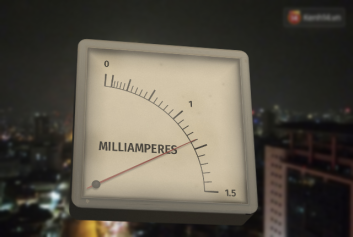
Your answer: 1.2mA
